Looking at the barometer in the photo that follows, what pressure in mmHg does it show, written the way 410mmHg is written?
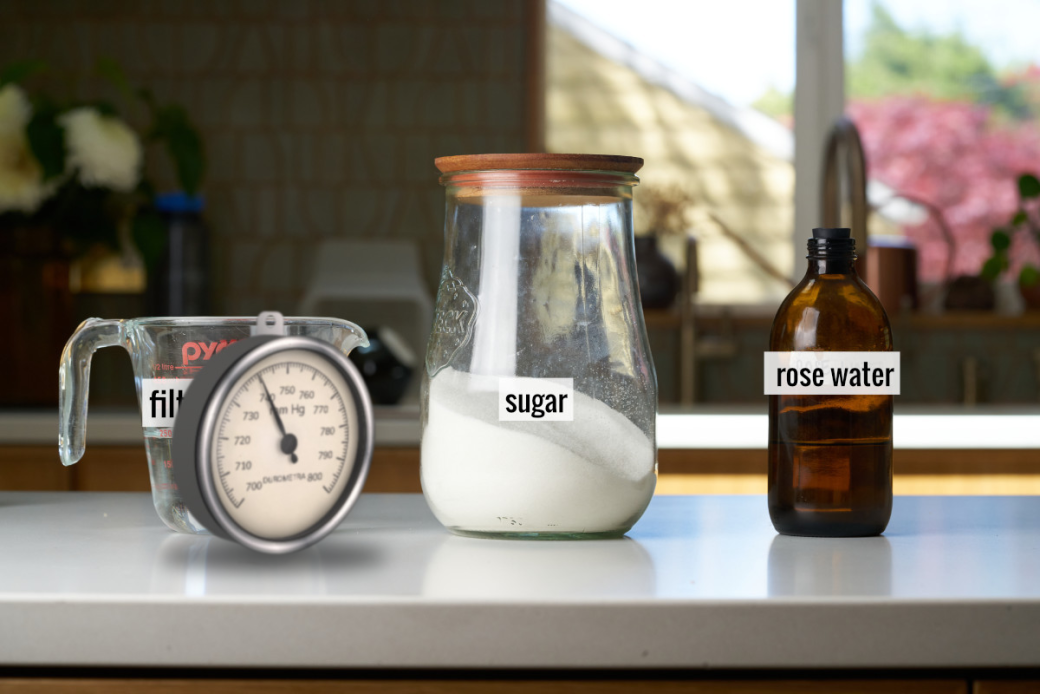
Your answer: 740mmHg
